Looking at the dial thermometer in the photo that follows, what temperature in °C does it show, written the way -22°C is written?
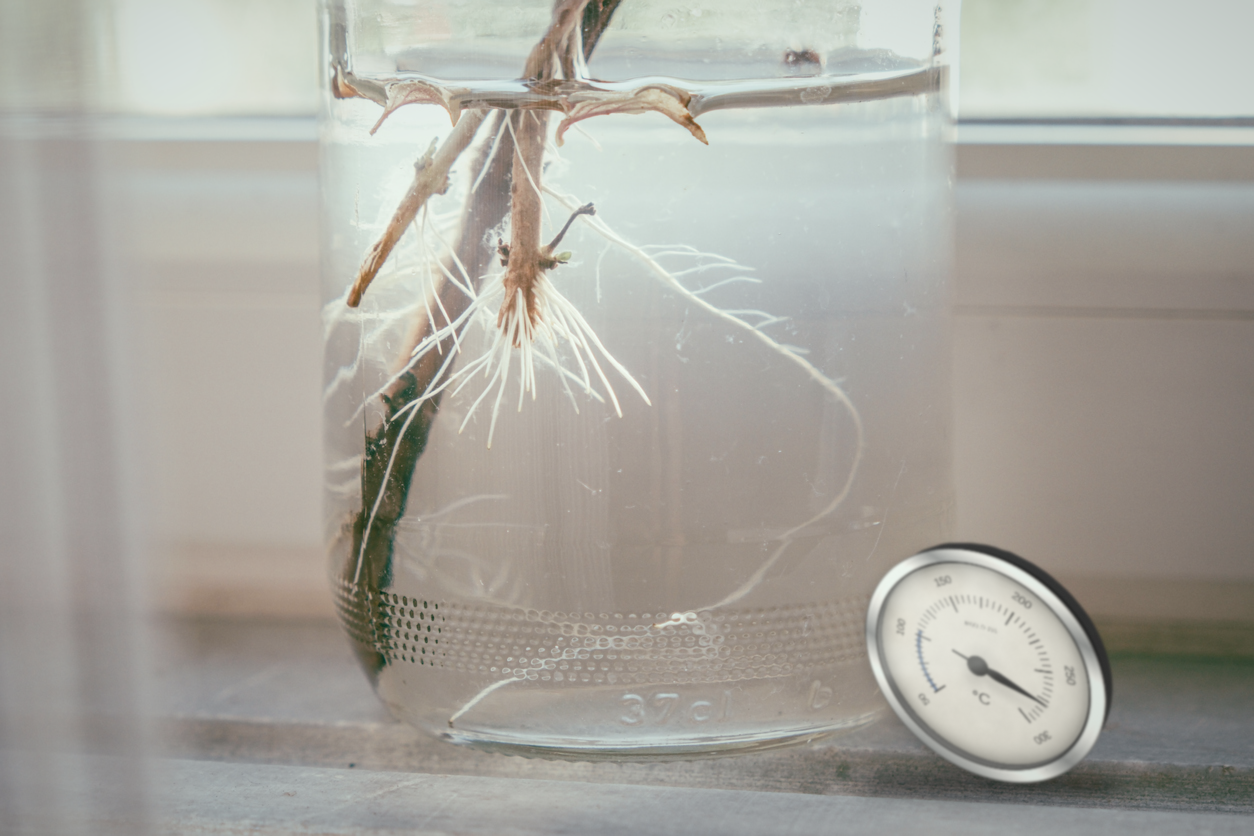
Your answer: 275°C
